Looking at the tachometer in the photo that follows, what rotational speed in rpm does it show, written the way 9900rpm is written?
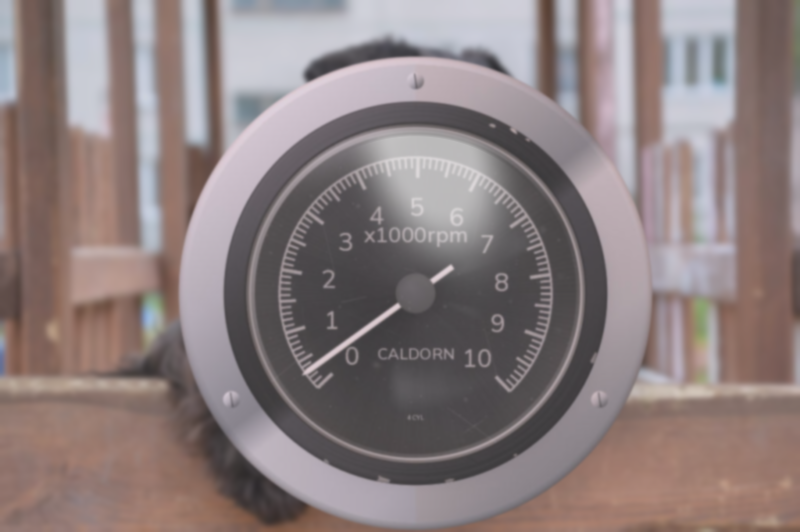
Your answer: 300rpm
